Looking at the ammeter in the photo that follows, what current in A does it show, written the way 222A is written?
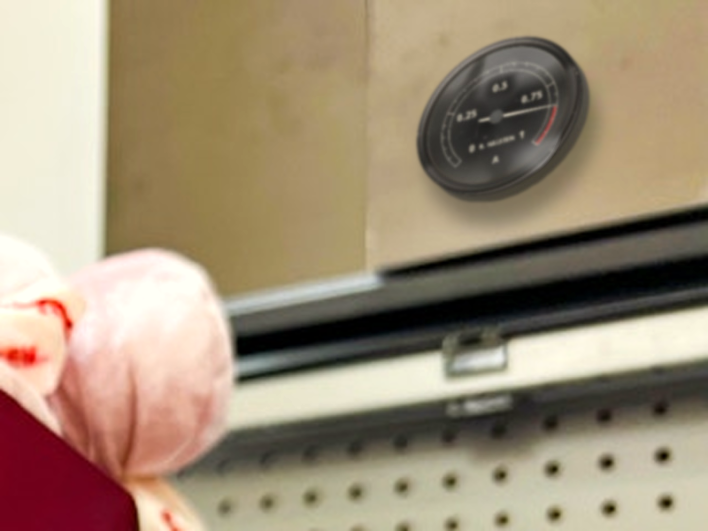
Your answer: 0.85A
